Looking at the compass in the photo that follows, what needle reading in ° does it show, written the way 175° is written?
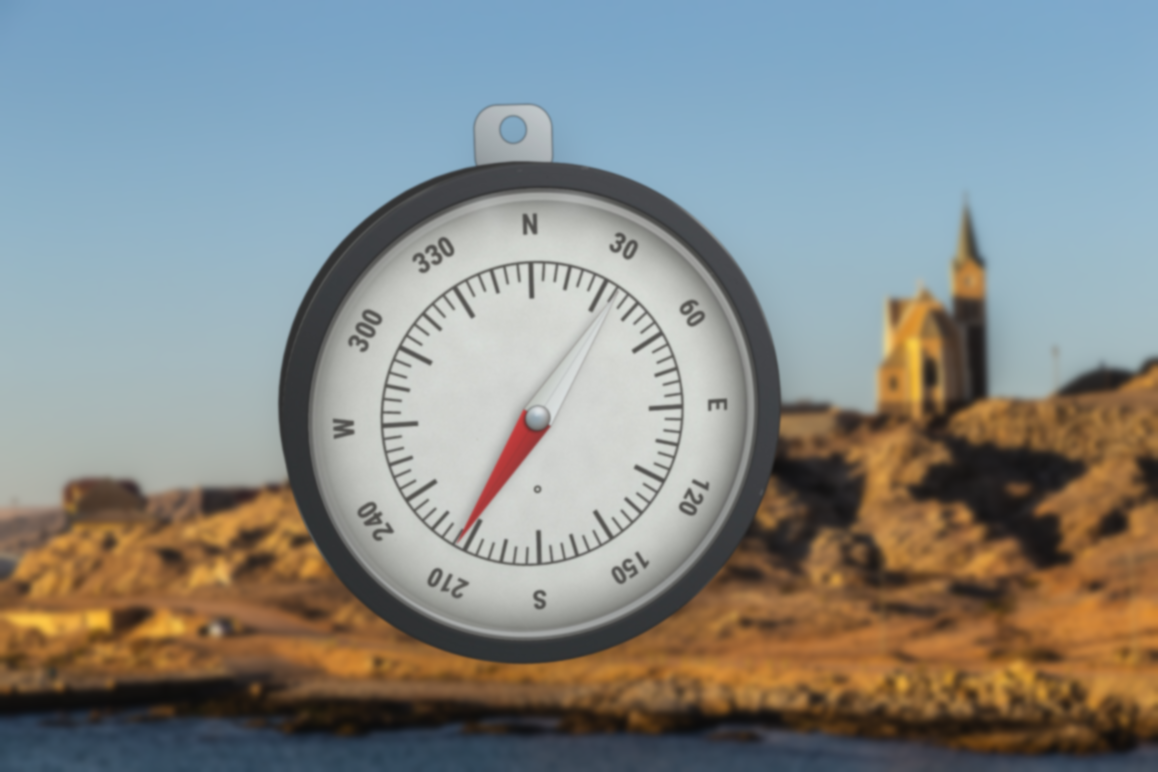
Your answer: 215°
